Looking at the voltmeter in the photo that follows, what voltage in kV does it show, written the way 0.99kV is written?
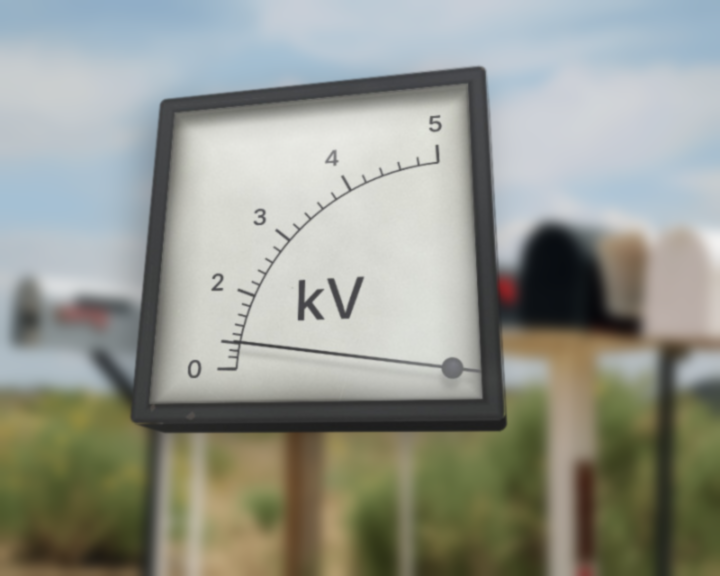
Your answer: 1kV
